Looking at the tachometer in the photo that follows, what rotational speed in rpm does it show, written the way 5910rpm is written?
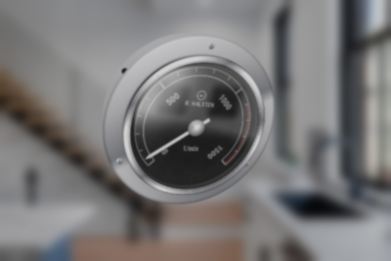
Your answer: 50rpm
